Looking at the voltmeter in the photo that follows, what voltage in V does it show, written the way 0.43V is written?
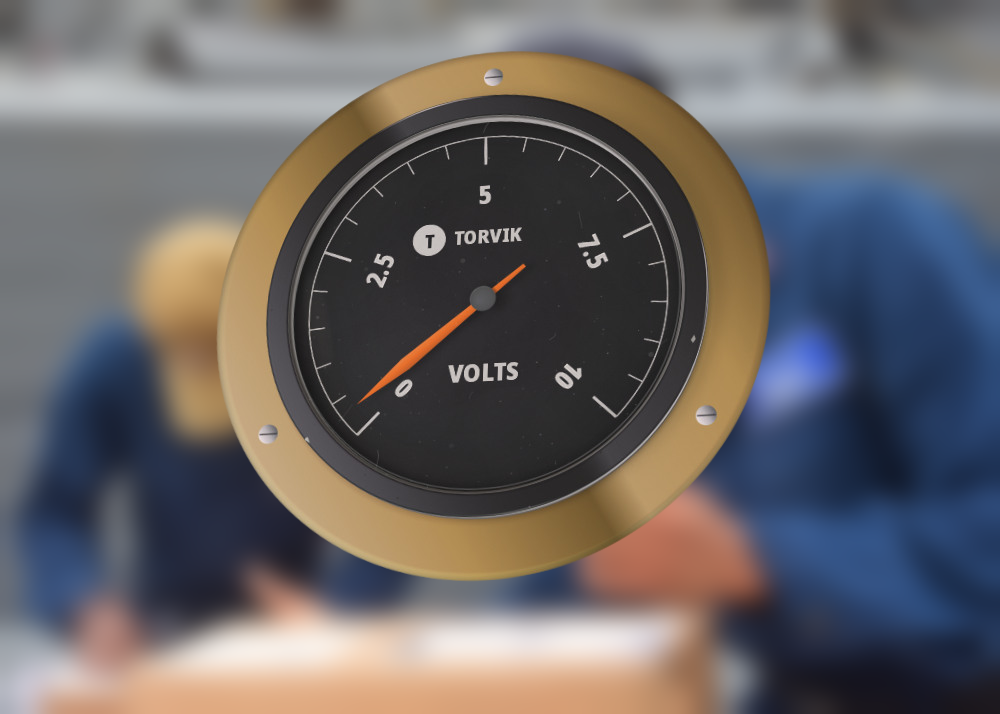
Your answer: 0.25V
